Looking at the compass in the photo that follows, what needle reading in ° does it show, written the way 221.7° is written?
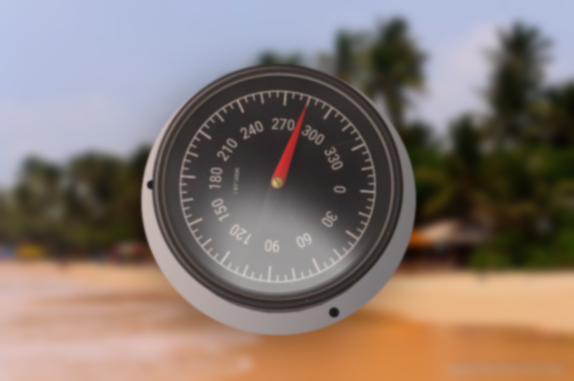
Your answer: 285°
